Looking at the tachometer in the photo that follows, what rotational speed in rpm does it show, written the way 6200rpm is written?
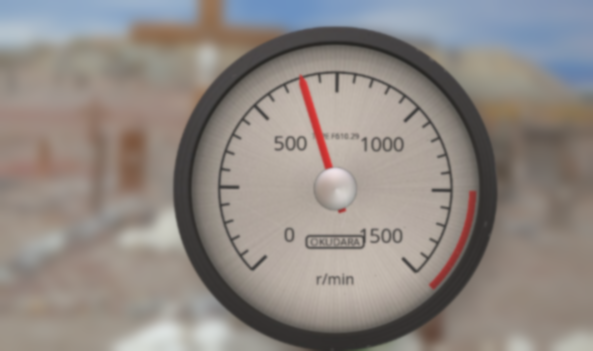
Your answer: 650rpm
